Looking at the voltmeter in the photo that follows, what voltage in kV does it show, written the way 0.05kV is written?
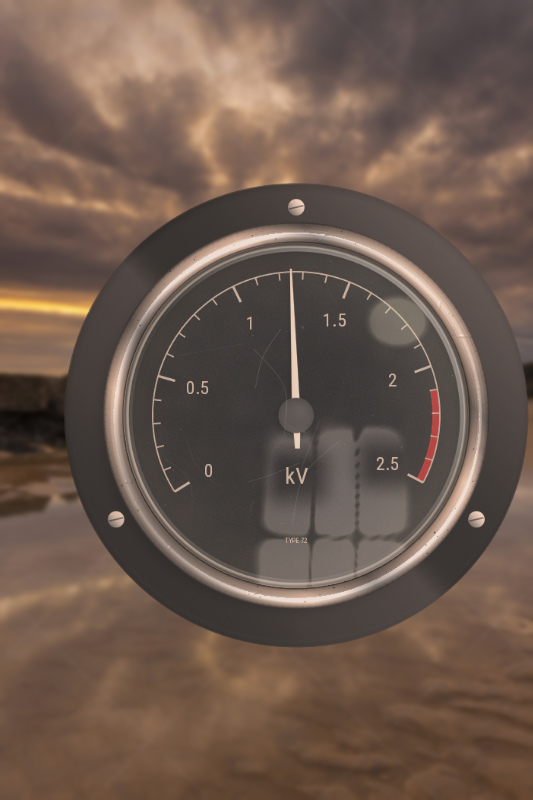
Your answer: 1.25kV
